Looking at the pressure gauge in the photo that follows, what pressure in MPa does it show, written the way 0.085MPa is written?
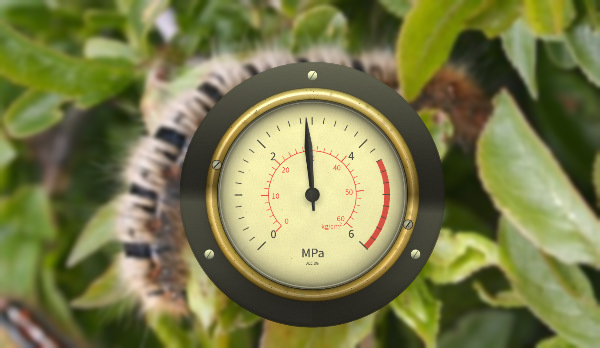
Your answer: 2.9MPa
